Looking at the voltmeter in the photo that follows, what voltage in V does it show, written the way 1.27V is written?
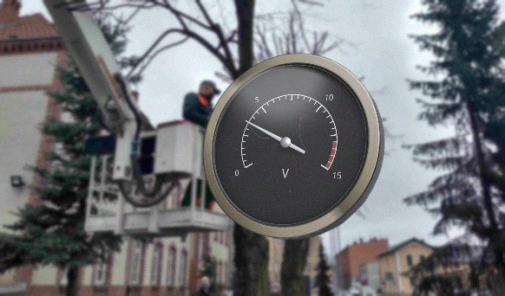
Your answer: 3.5V
